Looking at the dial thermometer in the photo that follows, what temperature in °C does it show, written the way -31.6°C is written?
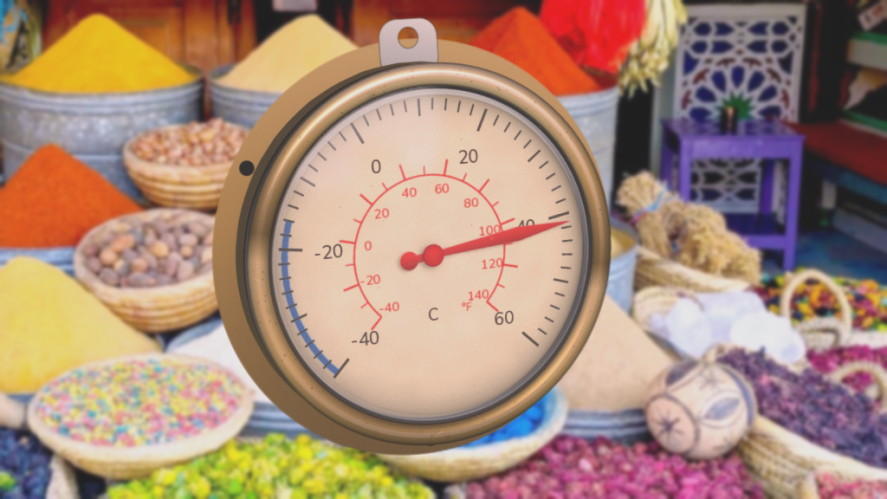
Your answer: 41°C
